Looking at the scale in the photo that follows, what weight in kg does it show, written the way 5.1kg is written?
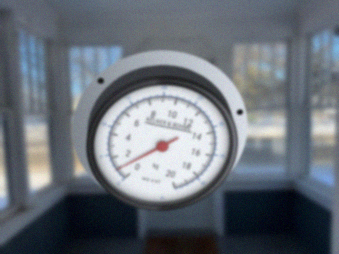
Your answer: 1kg
